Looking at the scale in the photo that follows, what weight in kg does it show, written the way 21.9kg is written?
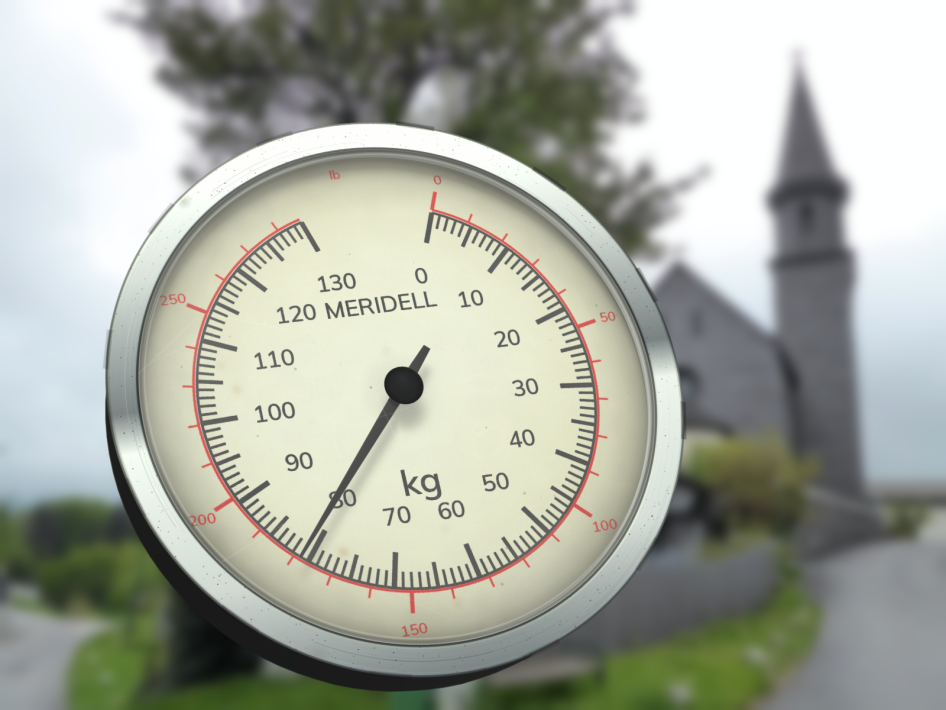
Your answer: 81kg
